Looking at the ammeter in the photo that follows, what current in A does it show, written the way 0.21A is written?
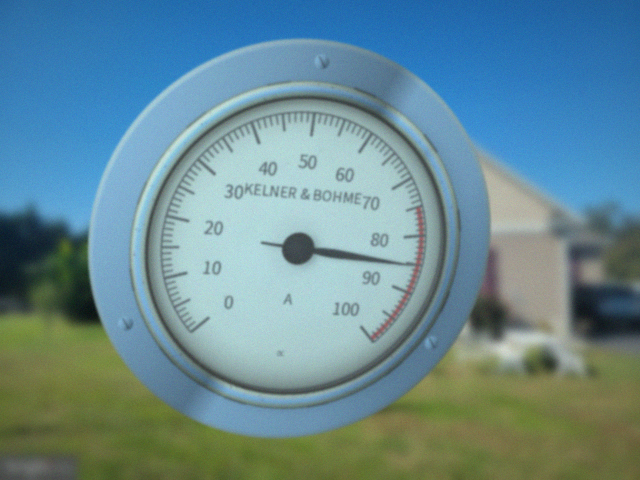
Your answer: 85A
